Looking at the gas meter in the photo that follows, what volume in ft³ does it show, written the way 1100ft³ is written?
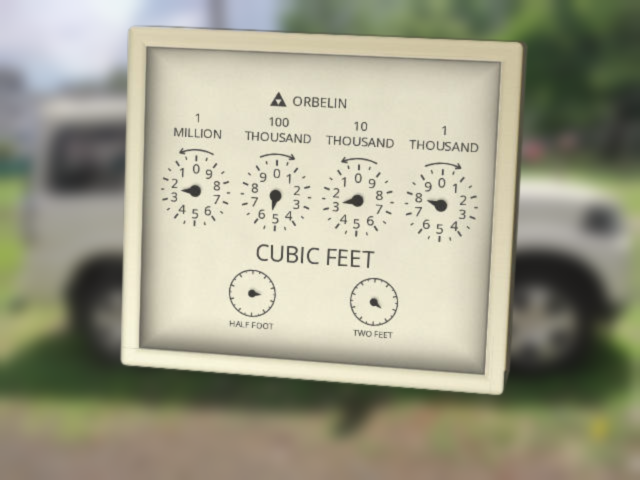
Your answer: 252800ft³
